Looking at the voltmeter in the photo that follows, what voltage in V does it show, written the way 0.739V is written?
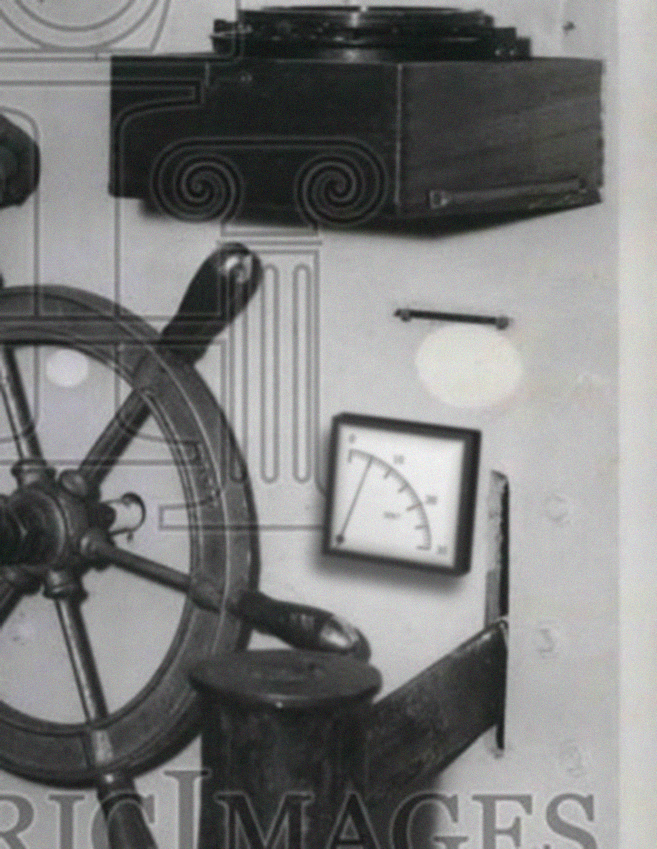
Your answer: 5V
